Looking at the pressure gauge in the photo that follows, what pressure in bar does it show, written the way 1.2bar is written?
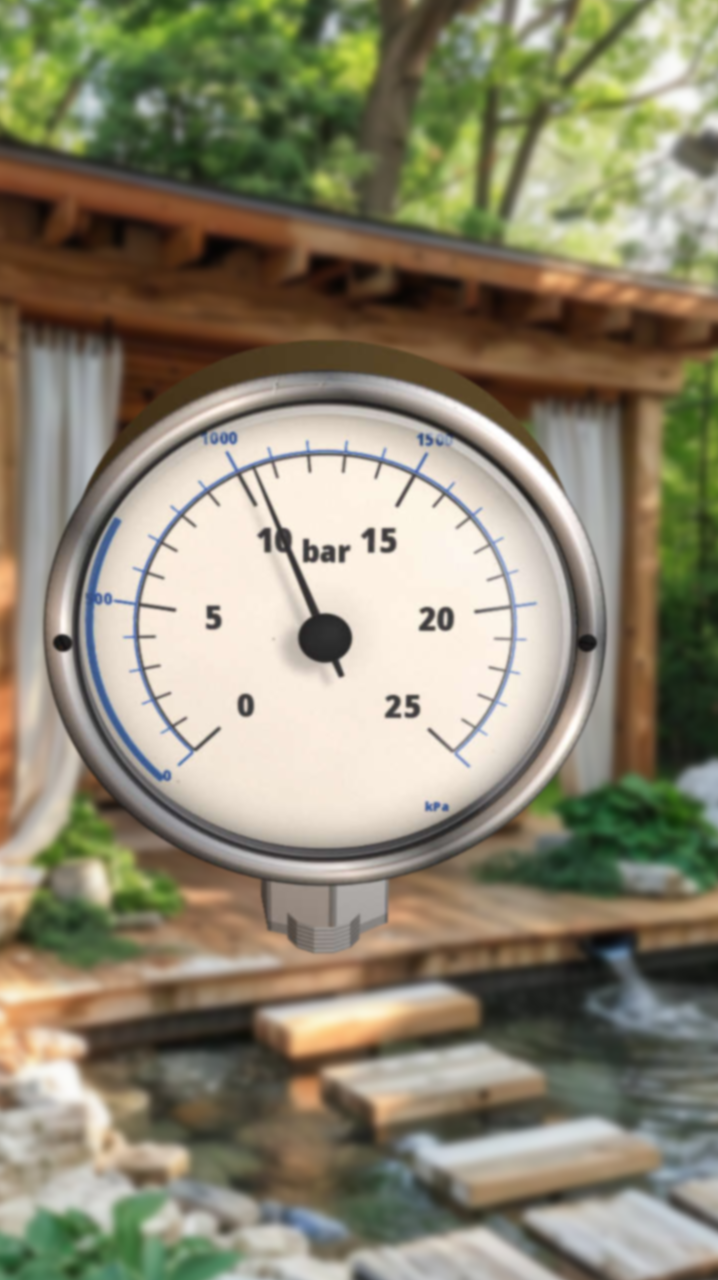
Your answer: 10.5bar
